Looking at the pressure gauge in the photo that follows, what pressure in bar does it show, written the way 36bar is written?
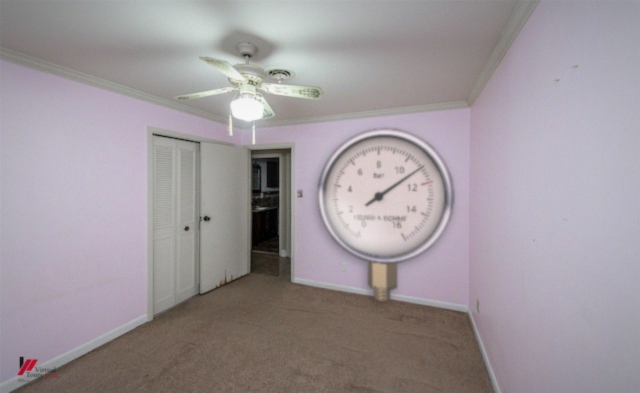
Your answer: 11bar
